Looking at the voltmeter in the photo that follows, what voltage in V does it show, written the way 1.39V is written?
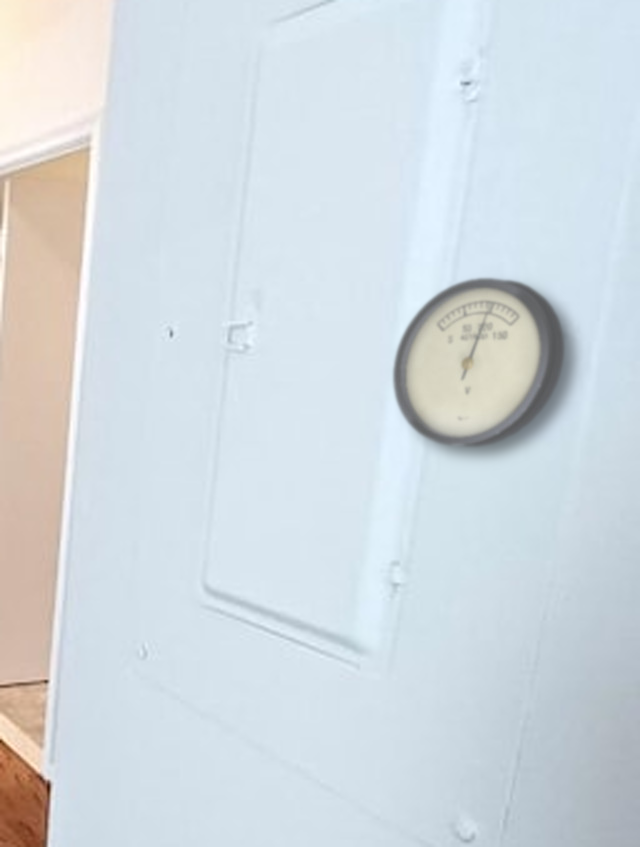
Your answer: 100V
